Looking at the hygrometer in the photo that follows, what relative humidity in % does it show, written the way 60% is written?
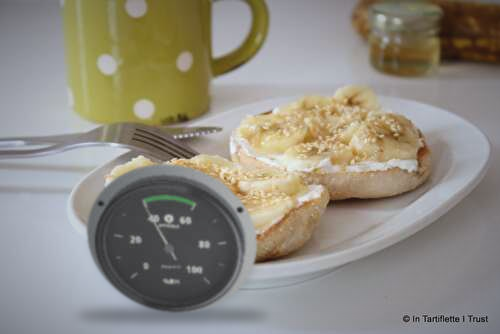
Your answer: 40%
